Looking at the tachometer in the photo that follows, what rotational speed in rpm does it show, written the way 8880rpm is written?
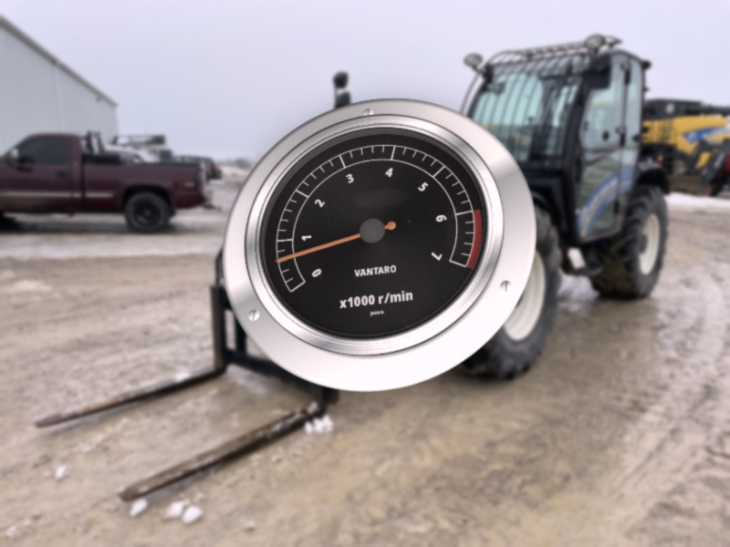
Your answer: 600rpm
